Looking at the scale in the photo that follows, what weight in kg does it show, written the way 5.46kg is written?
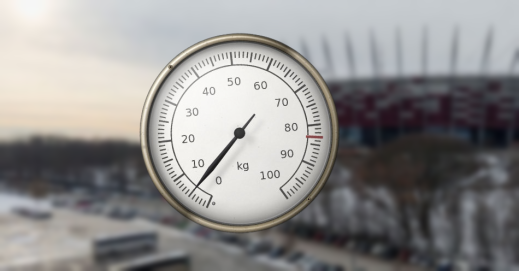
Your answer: 5kg
